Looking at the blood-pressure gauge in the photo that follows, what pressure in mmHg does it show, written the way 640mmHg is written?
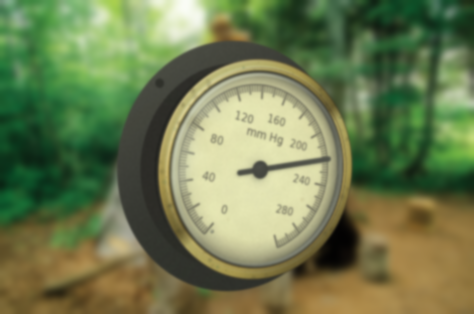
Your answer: 220mmHg
